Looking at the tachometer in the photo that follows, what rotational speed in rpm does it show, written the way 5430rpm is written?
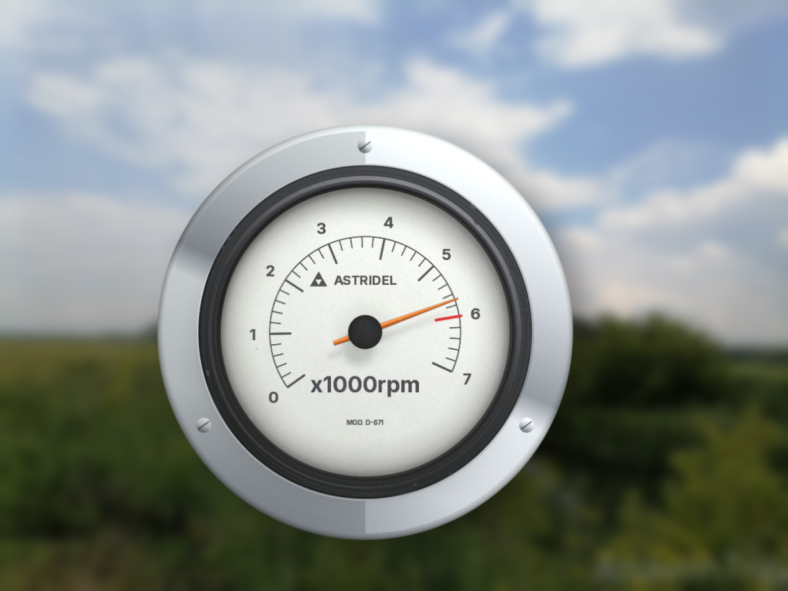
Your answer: 5700rpm
